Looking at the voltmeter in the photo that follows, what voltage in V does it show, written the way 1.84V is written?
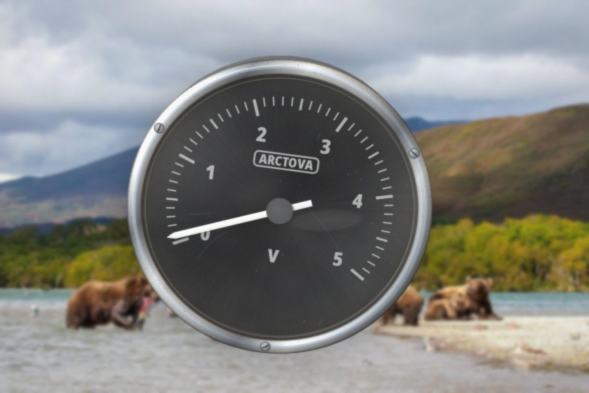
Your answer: 0.1V
